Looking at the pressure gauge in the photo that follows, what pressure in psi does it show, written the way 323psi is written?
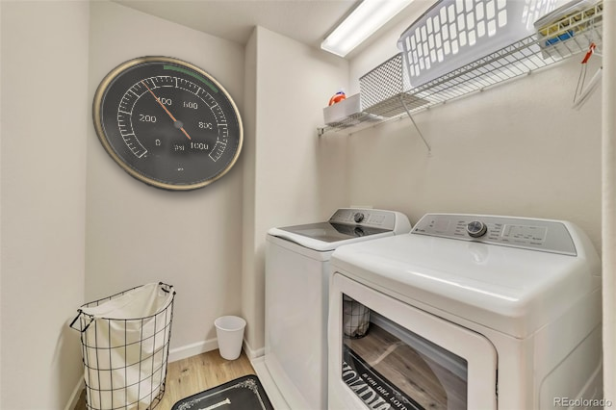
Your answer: 360psi
